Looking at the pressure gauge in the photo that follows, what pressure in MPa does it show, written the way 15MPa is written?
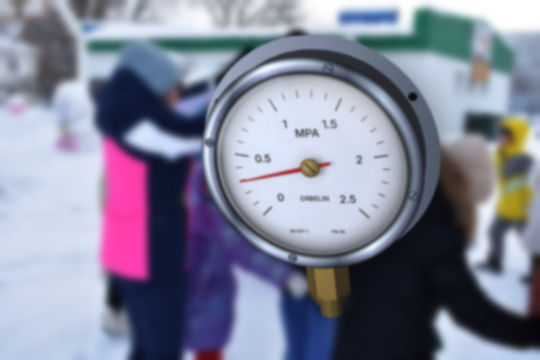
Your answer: 0.3MPa
